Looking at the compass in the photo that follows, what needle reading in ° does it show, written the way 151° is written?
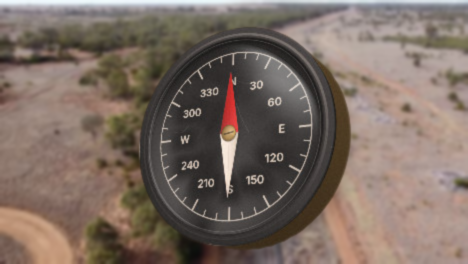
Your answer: 0°
